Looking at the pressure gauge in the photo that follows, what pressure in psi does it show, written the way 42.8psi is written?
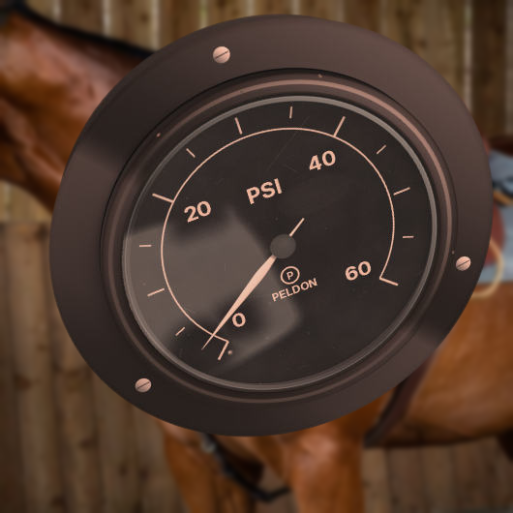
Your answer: 2.5psi
